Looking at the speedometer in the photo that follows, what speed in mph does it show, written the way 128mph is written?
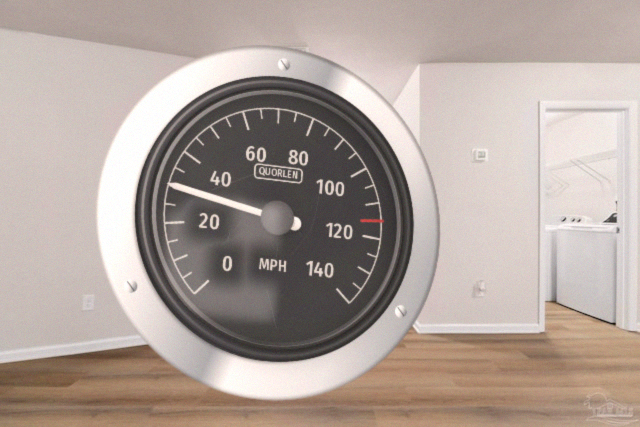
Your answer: 30mph
